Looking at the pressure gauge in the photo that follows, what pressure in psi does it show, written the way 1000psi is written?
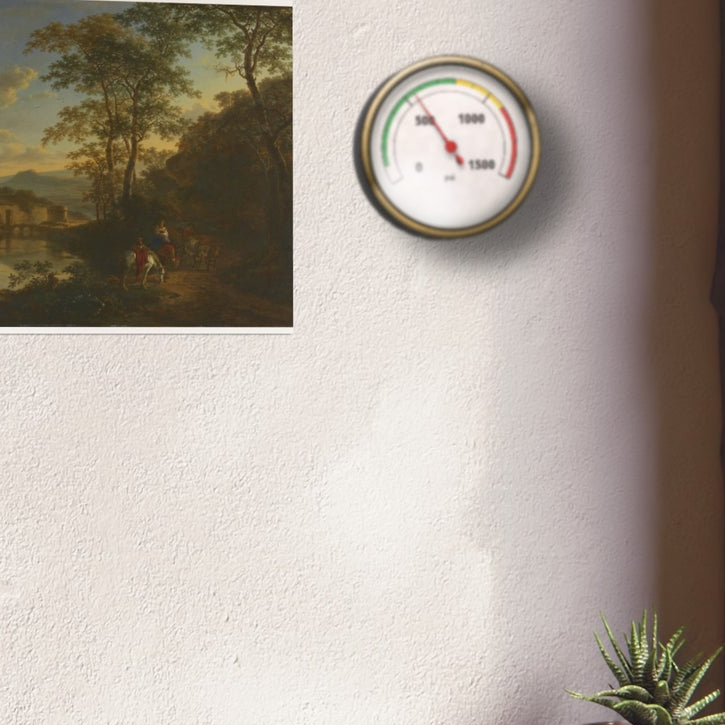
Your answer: 550psi
